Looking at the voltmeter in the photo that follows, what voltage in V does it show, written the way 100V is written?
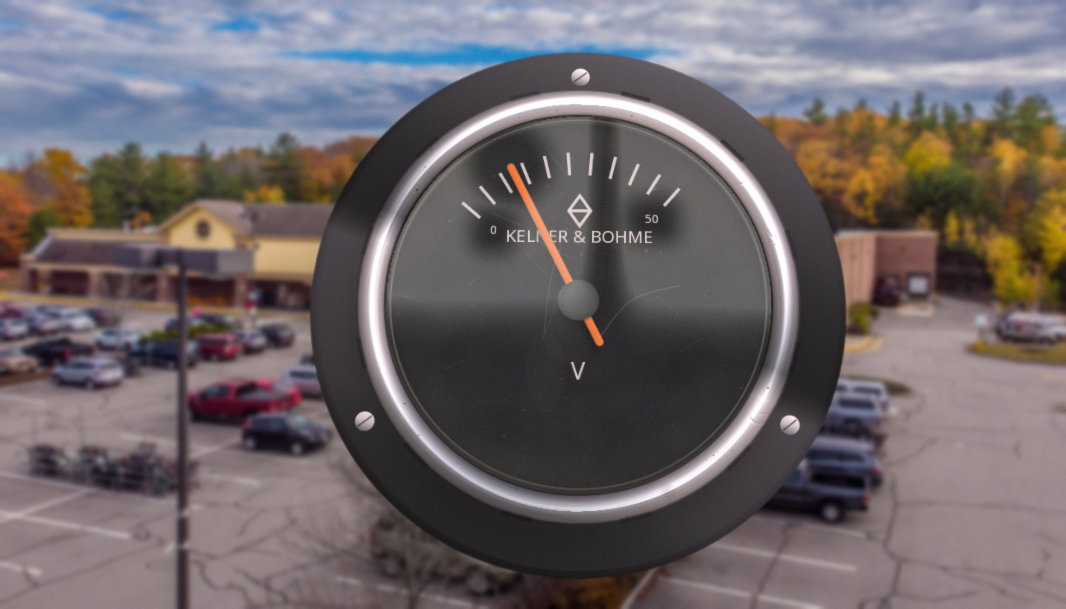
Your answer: 12.5V
